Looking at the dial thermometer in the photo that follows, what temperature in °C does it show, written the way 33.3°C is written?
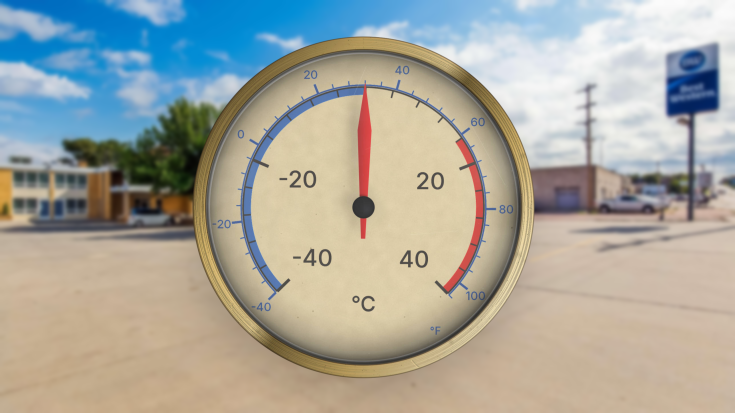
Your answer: 0°C
